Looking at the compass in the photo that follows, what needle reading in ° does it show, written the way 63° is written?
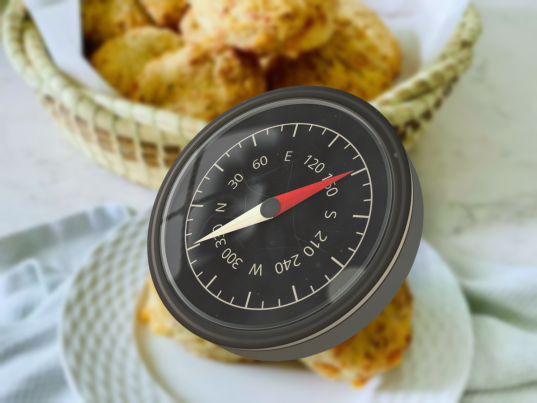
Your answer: 150°
